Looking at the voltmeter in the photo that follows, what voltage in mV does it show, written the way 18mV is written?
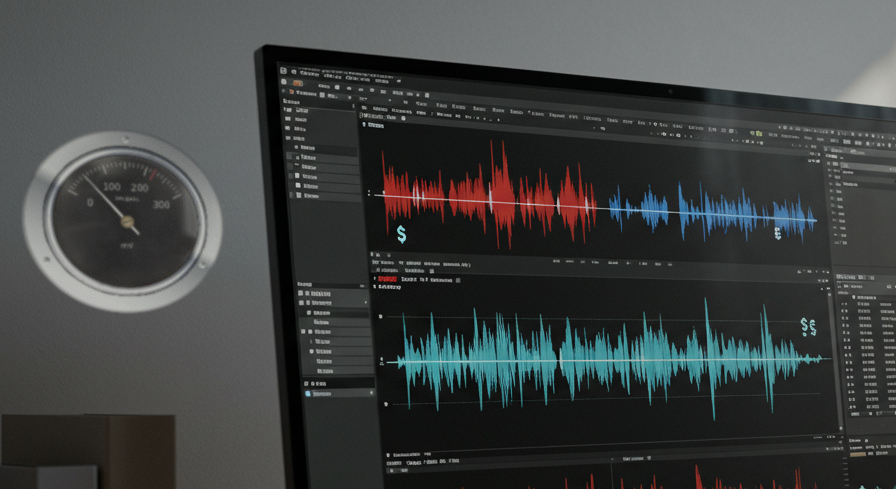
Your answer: 50mV
